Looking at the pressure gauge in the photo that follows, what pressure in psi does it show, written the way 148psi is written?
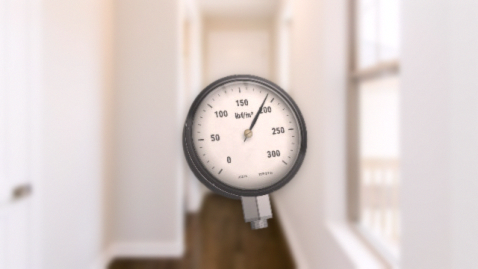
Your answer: 190psi
